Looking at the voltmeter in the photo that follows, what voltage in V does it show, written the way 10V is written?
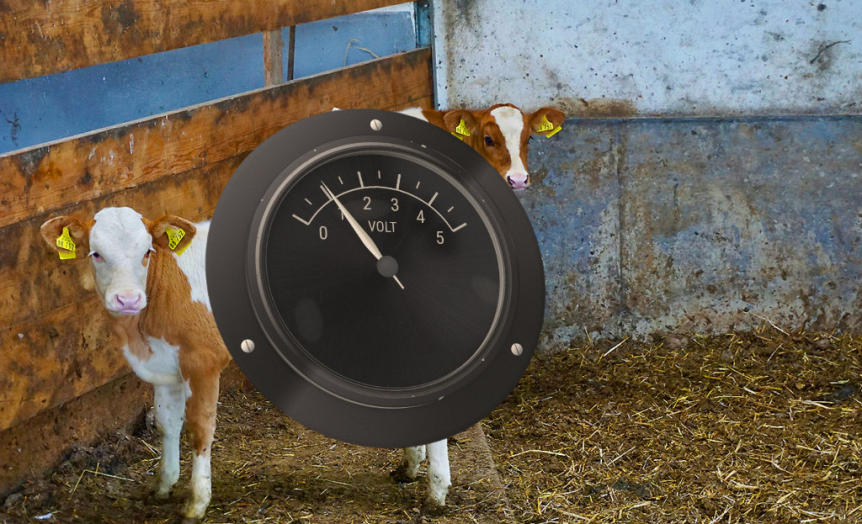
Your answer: 1V
